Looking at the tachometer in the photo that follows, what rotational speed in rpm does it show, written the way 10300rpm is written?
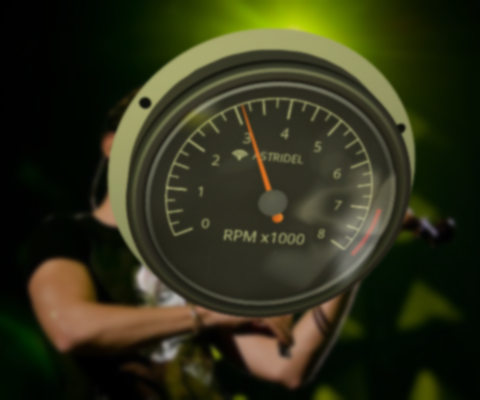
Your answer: 3125rpm
